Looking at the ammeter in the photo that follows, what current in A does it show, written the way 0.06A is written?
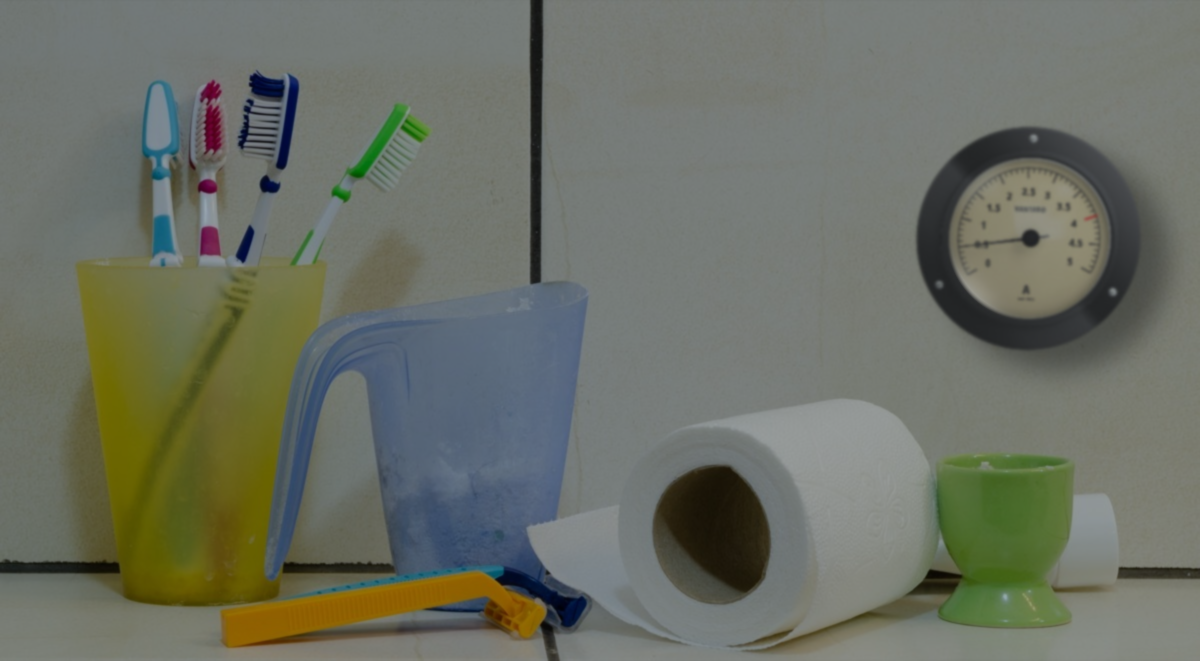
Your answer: 0.5A
